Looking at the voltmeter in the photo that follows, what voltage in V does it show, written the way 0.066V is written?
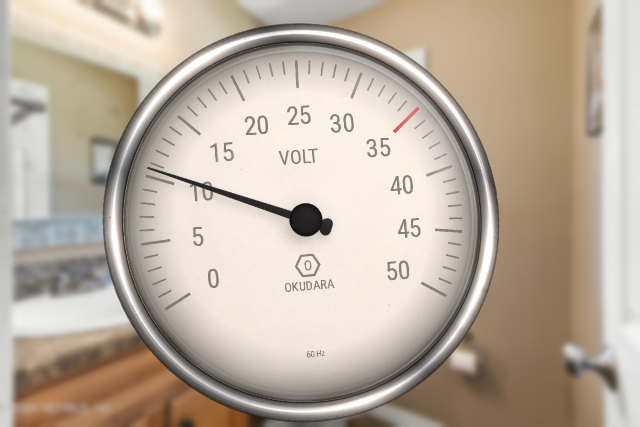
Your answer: 10.5V
